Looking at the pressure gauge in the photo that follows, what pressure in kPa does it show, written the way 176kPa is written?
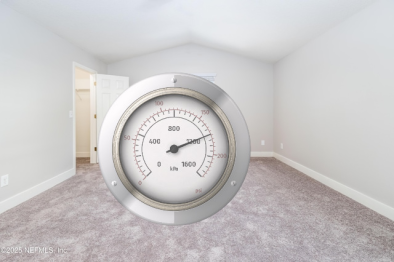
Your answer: 1200kPa
